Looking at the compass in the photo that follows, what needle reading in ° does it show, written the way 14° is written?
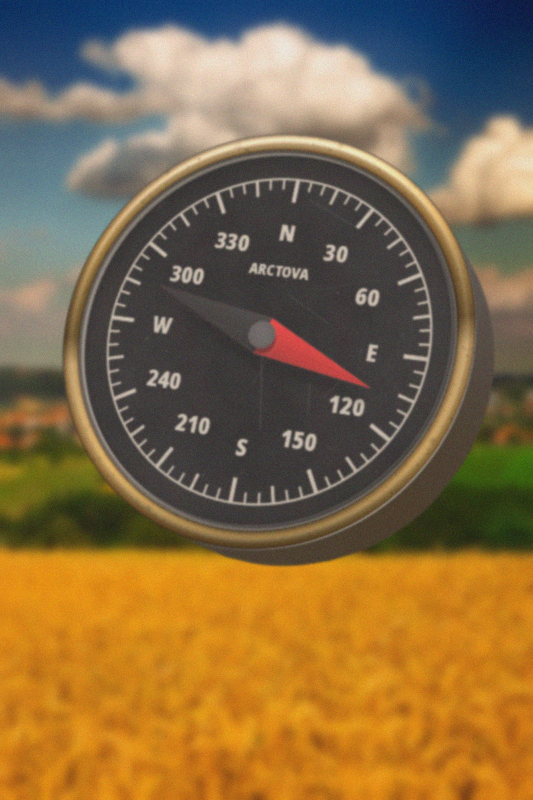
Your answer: 107.5°
